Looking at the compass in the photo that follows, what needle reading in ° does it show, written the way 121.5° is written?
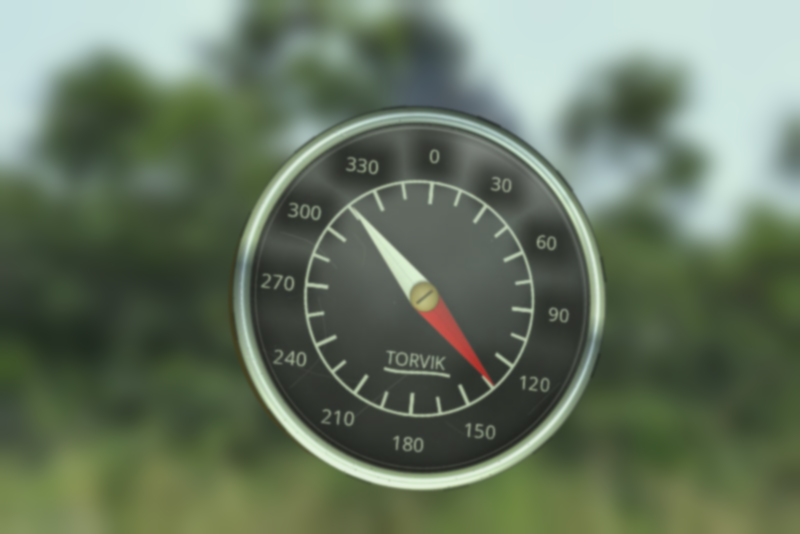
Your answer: 135°
